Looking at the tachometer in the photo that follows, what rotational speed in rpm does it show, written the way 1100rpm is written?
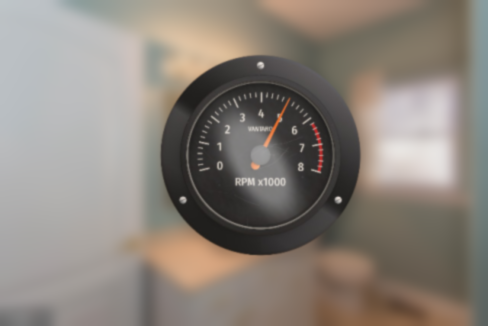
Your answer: 5000rpm
